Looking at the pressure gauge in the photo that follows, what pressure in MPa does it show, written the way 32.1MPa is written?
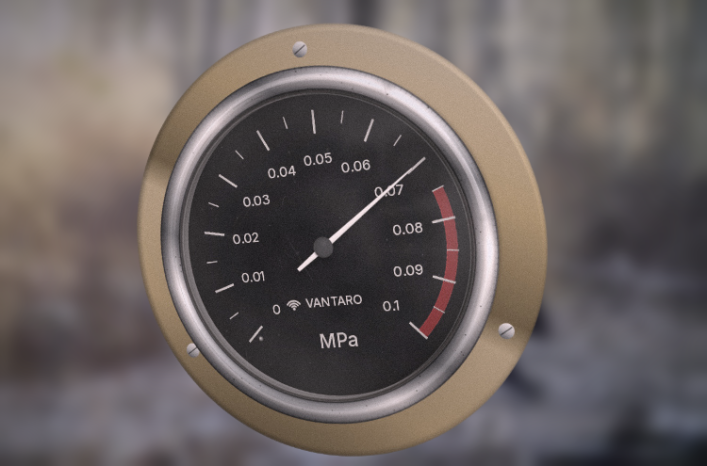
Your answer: 0.07MPa
